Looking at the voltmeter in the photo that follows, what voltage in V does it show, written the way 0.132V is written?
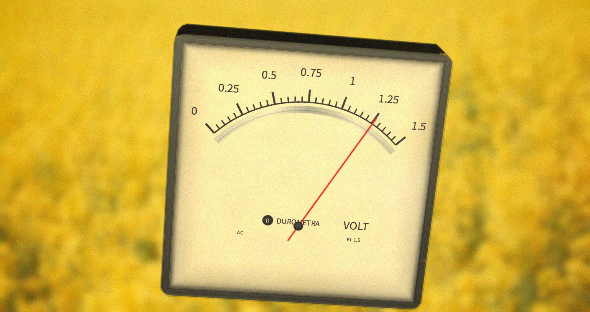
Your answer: 1.25V
